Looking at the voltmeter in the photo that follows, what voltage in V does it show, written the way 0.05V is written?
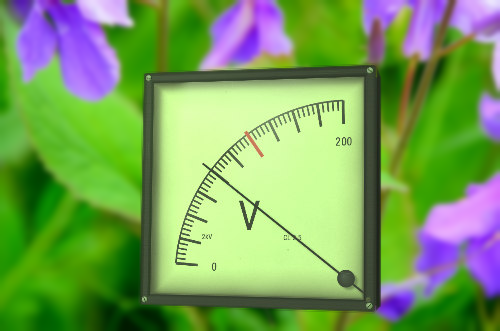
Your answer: 80V
